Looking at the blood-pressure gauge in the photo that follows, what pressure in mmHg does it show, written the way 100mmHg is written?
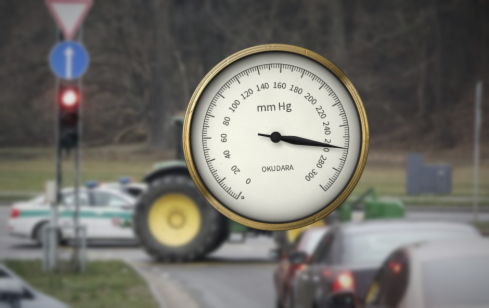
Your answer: 260mmHg
